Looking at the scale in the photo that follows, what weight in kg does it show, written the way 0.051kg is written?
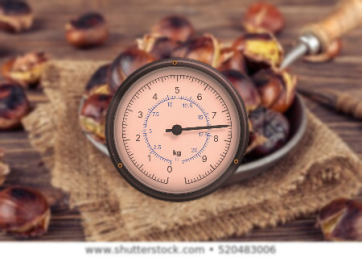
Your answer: 7.5kg
